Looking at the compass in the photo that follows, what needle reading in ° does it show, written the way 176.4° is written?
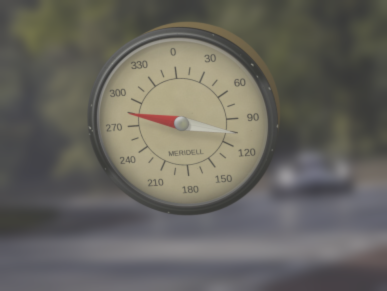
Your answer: 285°
